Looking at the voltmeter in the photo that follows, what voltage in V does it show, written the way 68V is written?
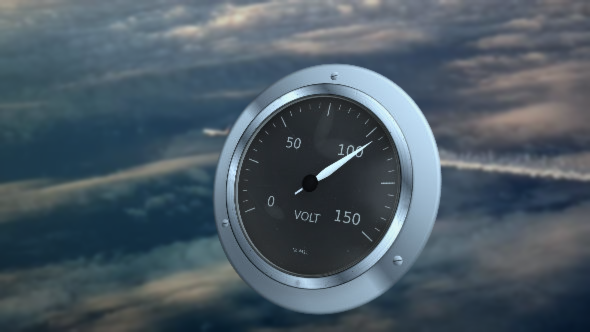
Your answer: 105V
